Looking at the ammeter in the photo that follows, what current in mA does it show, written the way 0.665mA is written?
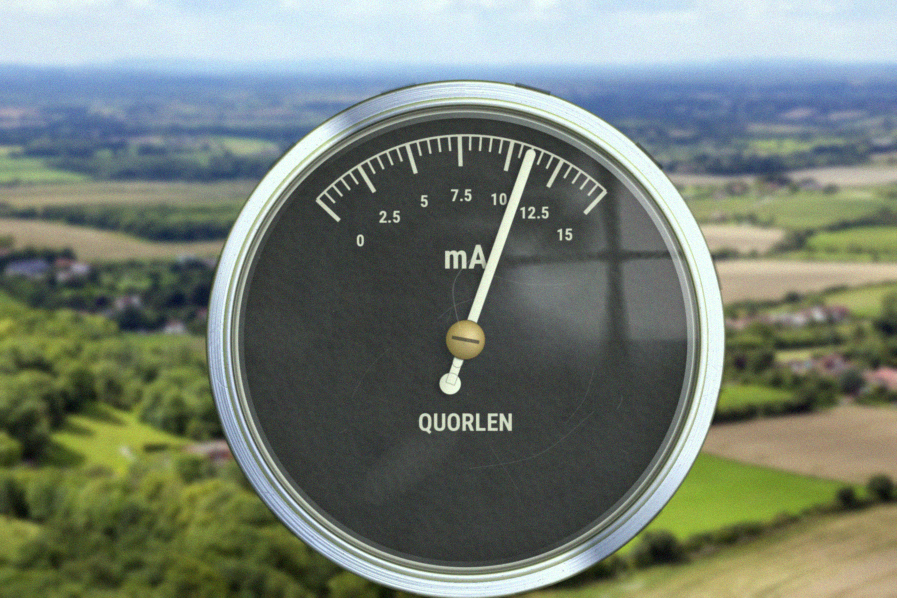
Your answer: 11mA
